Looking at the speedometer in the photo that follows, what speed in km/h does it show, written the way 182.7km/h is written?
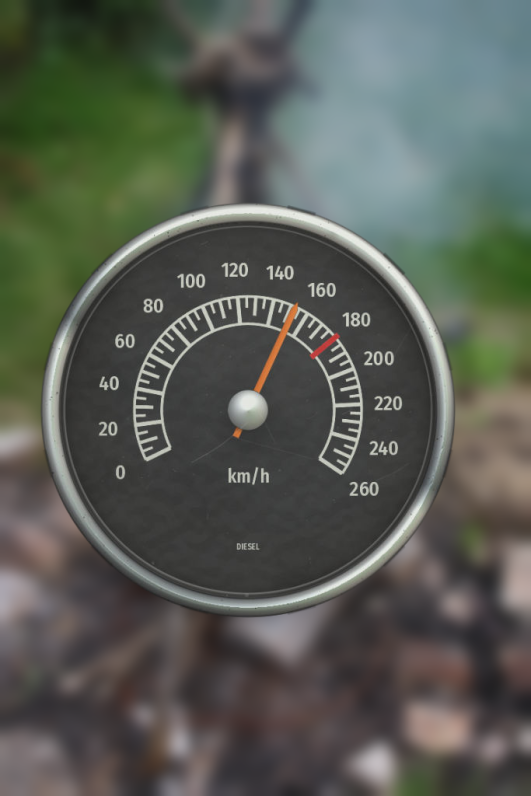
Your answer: 152.5km/h
